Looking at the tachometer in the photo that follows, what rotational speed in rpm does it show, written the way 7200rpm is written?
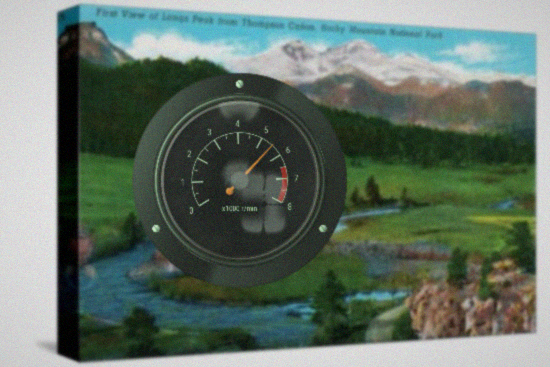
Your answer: 5500rpm
